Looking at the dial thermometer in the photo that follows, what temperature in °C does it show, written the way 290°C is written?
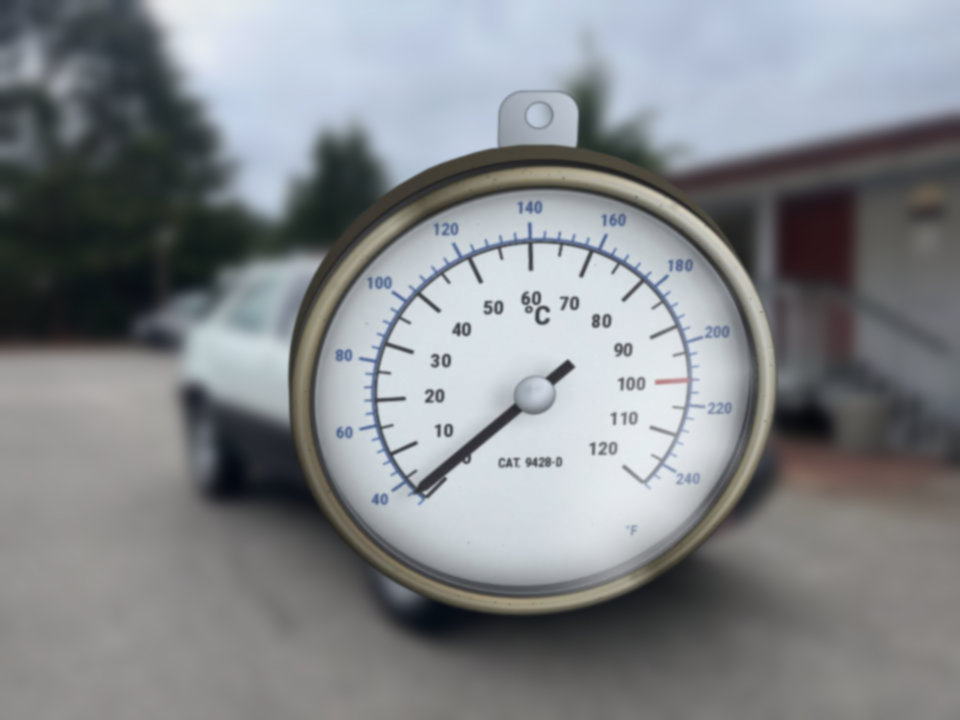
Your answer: 2.5°C
